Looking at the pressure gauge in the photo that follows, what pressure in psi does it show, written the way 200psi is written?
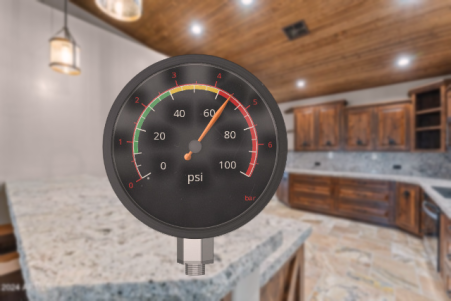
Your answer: 65psi
